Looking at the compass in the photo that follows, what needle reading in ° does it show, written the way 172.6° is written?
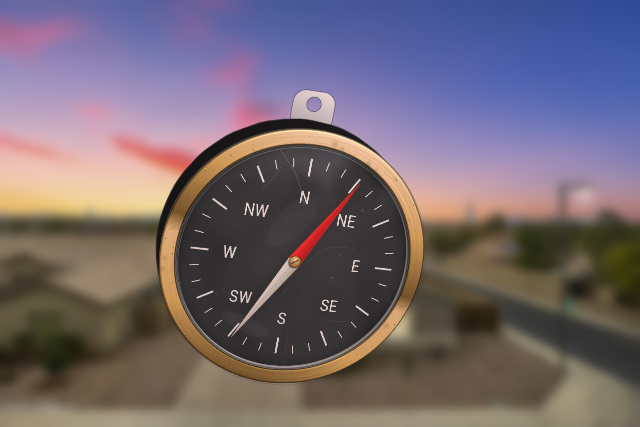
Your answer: 30°
